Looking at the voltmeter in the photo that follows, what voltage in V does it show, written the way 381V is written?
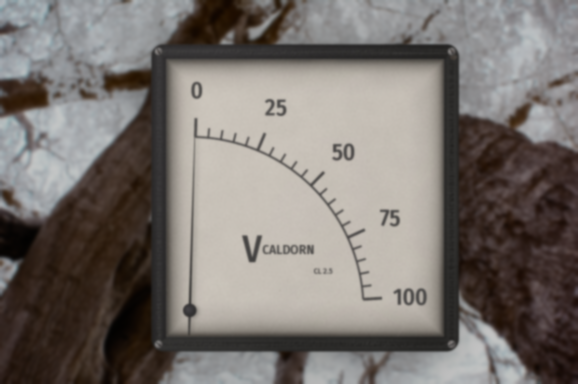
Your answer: 0V
